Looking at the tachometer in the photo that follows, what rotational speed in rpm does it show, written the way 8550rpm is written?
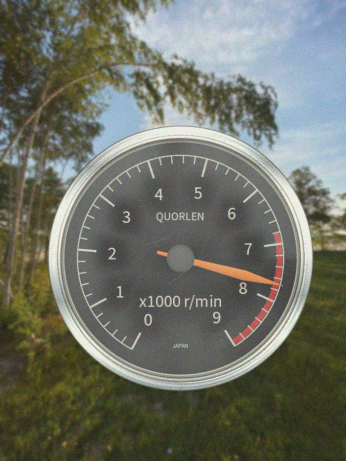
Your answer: 7700rpm
